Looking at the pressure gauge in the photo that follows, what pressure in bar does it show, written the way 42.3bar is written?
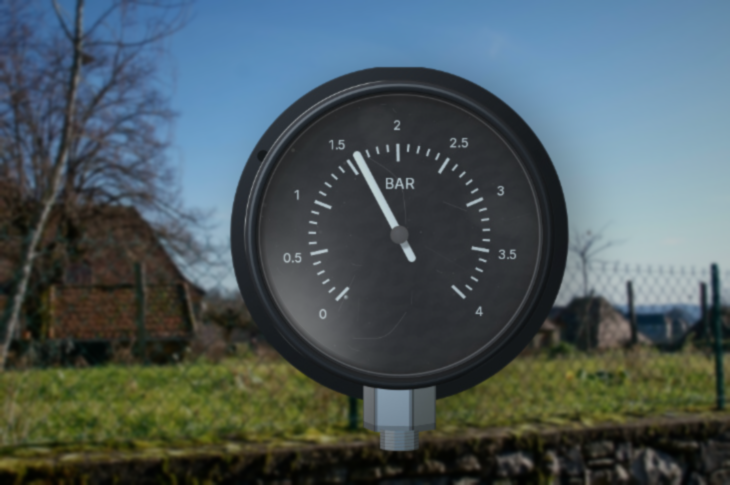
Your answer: 1.6bar
